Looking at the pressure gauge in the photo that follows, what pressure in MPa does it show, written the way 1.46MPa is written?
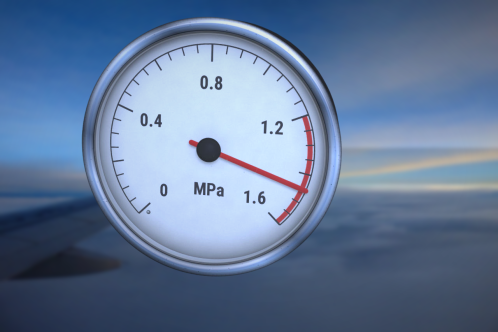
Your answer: 1.45MPa
